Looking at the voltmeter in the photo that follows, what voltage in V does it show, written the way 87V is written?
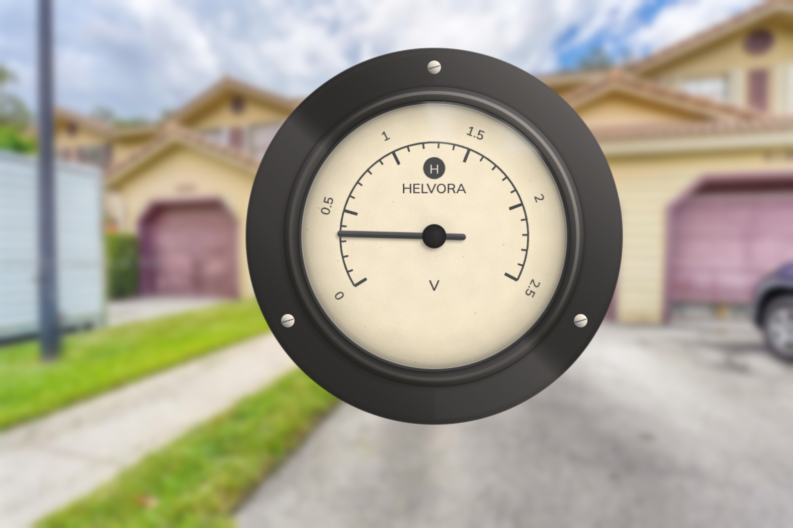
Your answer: 0.35V
